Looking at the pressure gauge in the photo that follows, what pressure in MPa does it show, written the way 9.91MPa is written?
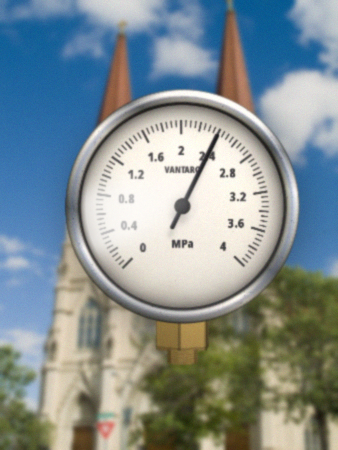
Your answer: 2.4MPa
